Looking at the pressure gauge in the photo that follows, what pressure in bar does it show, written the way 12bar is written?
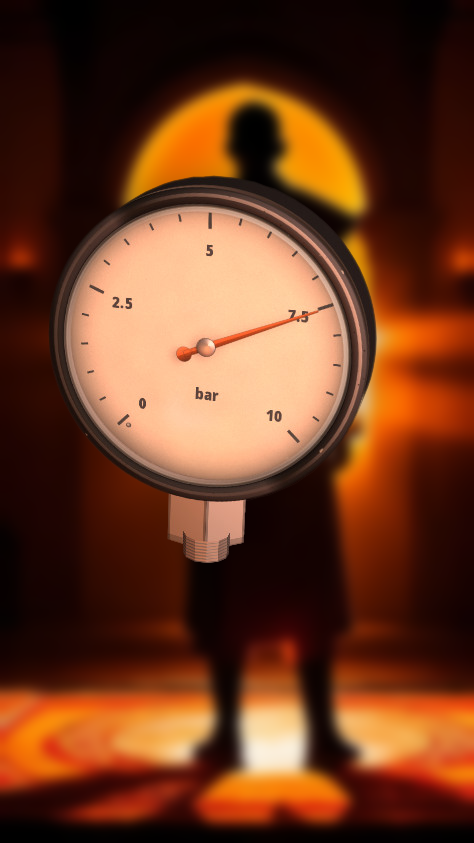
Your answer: 7.5bar
